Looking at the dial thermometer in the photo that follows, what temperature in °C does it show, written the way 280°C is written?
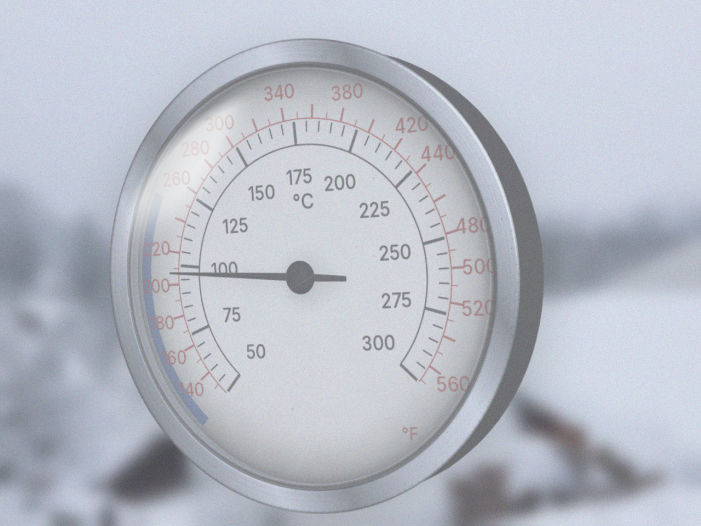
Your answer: 97.5°C
